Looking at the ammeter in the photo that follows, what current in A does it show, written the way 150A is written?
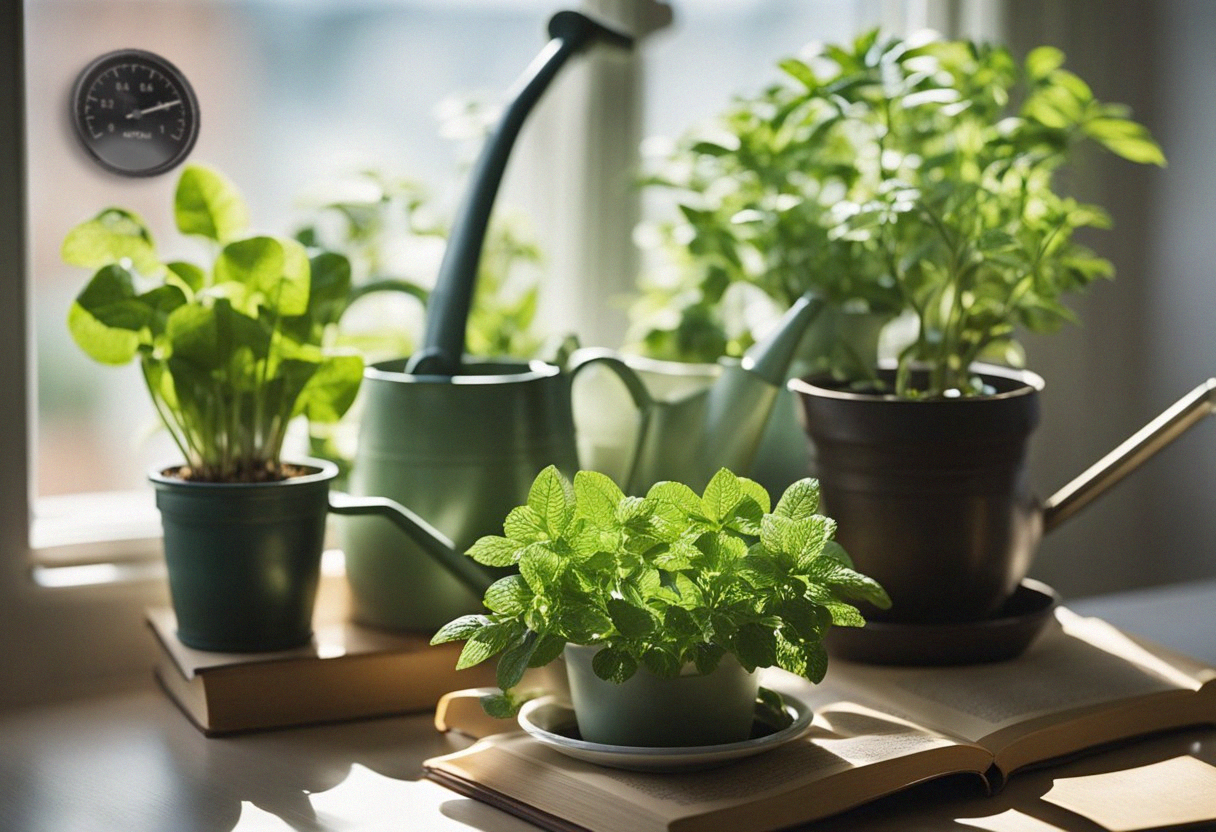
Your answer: 0.8A
